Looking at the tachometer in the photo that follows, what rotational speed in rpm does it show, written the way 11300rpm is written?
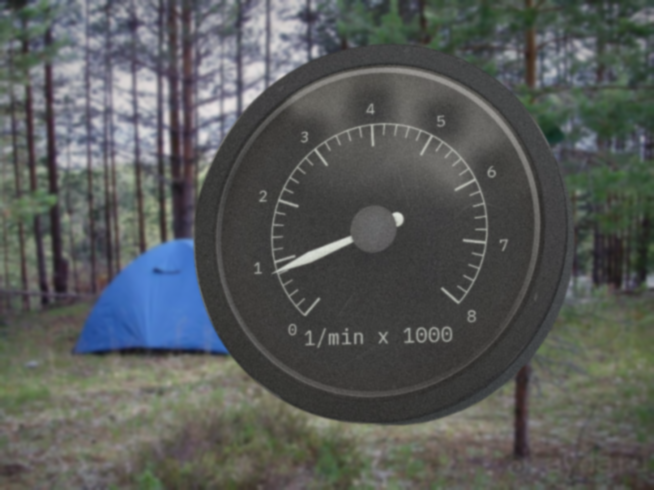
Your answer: 800rpm
